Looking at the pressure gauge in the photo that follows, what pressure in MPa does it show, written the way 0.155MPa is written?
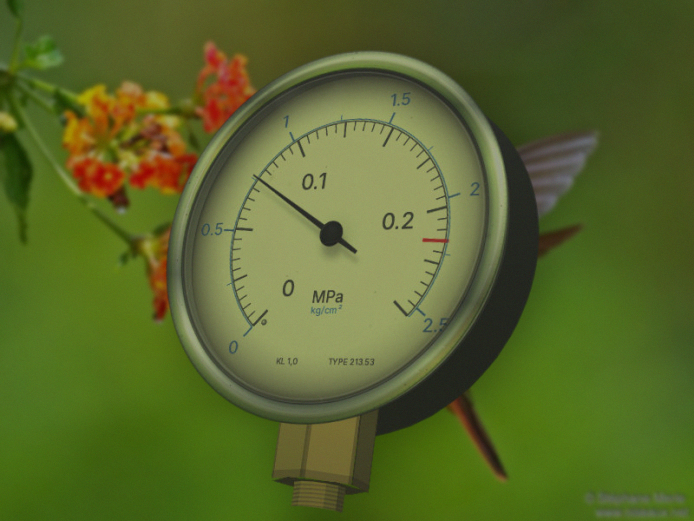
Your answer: 0.075MPa
